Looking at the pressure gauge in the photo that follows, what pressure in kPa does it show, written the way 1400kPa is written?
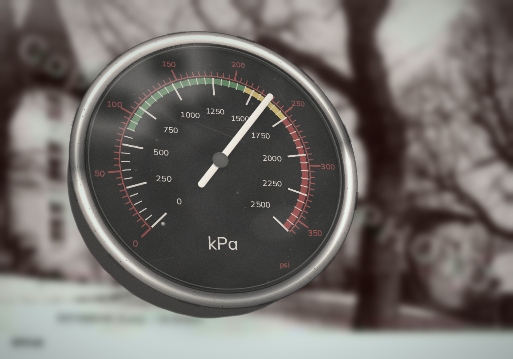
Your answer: 1600kPa
